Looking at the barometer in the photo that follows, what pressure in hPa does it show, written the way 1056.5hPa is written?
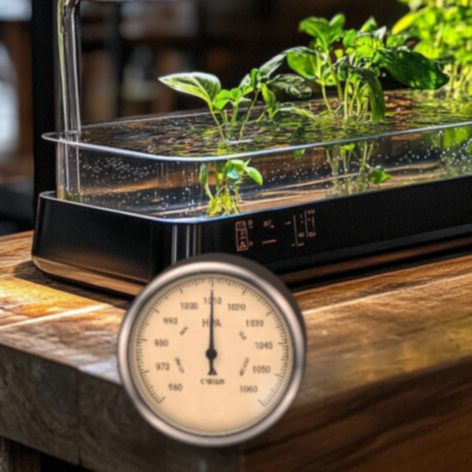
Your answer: 1010hPa
